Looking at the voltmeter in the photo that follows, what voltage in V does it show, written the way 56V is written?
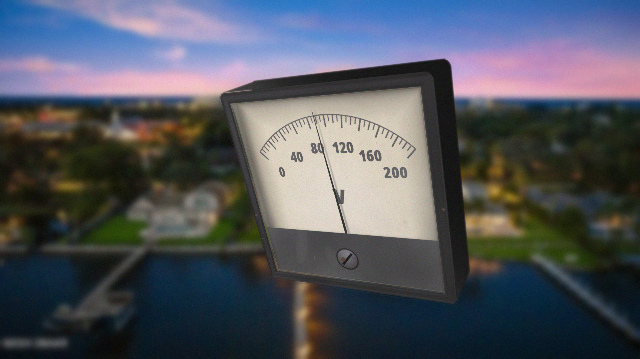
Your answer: 90V
